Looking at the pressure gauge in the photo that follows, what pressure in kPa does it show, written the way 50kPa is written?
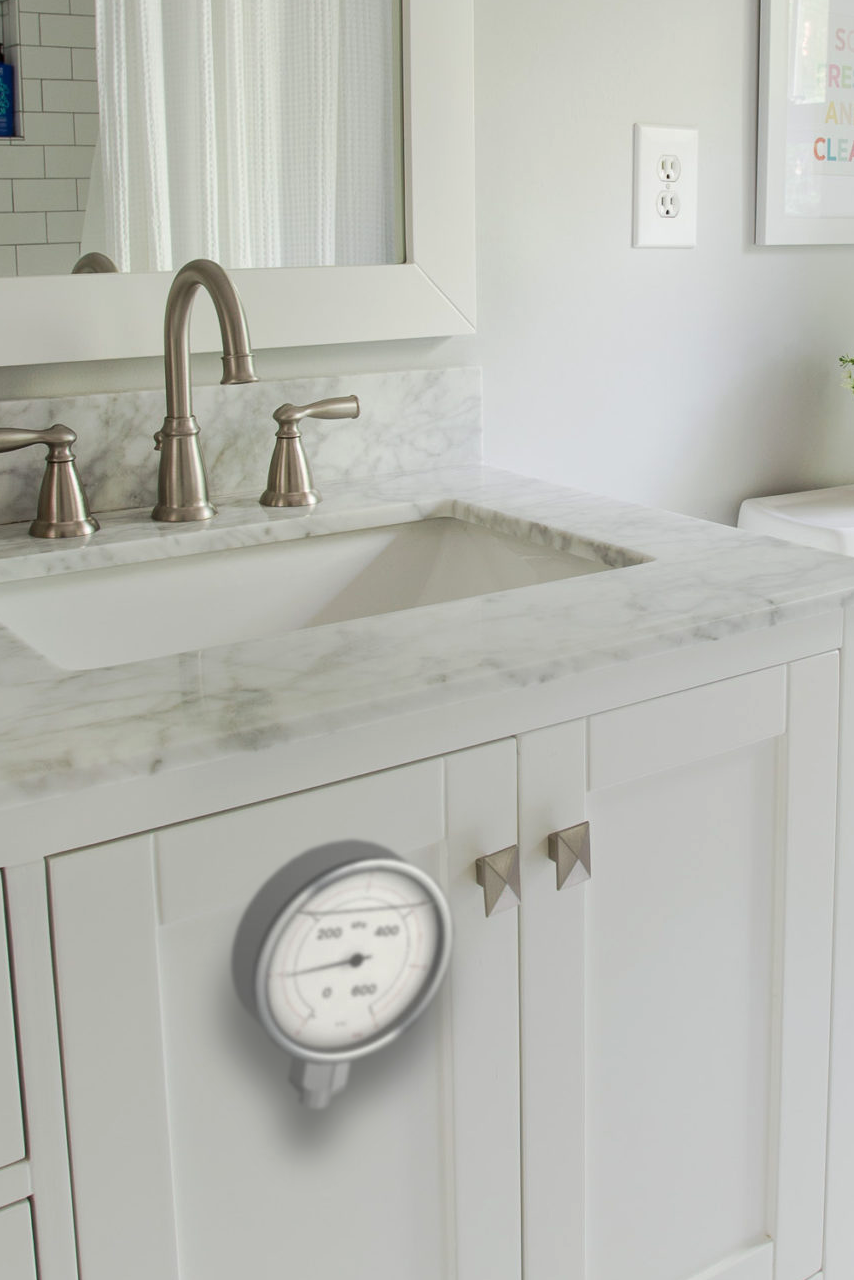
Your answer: 100kPa
